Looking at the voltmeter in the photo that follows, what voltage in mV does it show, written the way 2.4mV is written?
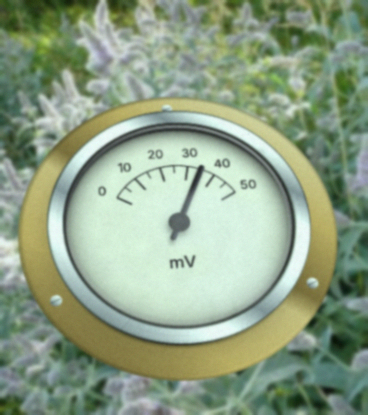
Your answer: 35mV
